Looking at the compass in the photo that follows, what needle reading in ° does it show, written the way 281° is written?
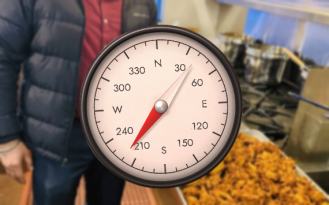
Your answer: 220°
